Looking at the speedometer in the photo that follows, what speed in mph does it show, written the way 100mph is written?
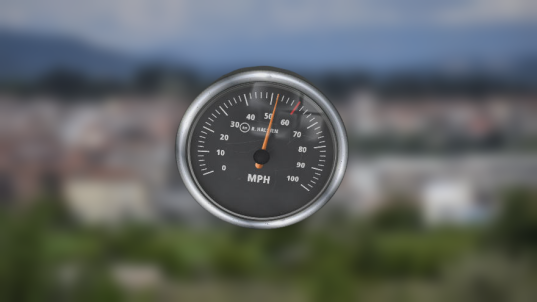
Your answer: 52mph
